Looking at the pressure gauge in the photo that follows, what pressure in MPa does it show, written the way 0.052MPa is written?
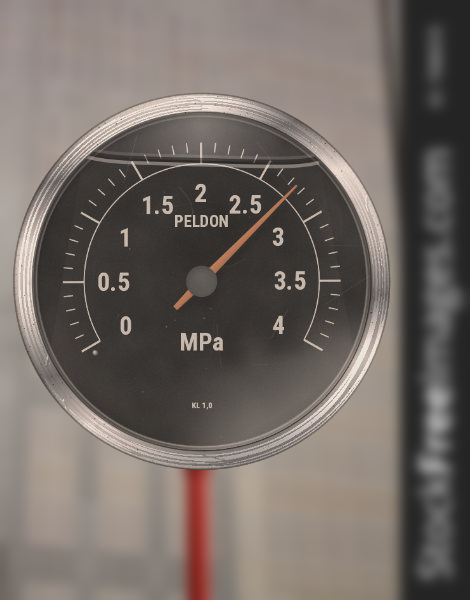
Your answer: 2.75MPa
